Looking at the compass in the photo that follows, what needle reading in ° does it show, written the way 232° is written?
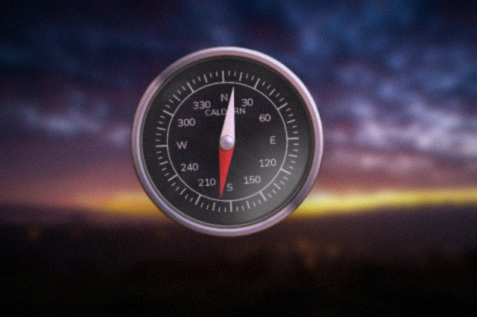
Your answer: 190°
